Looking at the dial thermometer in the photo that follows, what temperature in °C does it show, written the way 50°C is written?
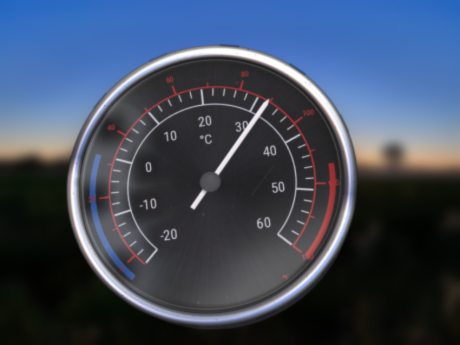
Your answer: 32°C
